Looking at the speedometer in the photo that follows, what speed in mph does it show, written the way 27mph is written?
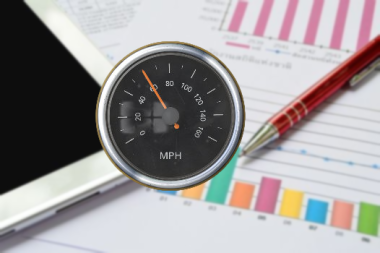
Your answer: 60mph
